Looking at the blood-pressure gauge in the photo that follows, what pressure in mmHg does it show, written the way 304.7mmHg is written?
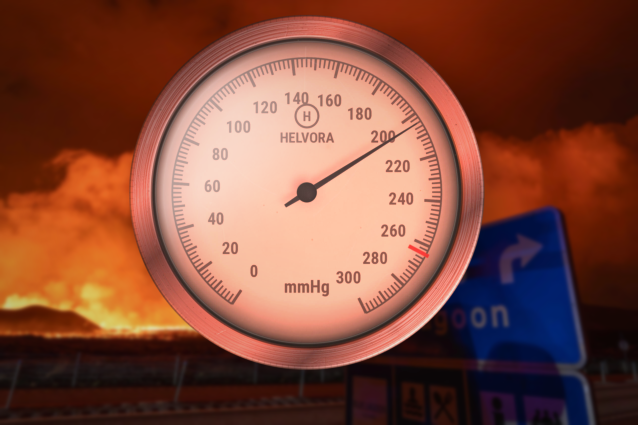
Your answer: 204mmHg
